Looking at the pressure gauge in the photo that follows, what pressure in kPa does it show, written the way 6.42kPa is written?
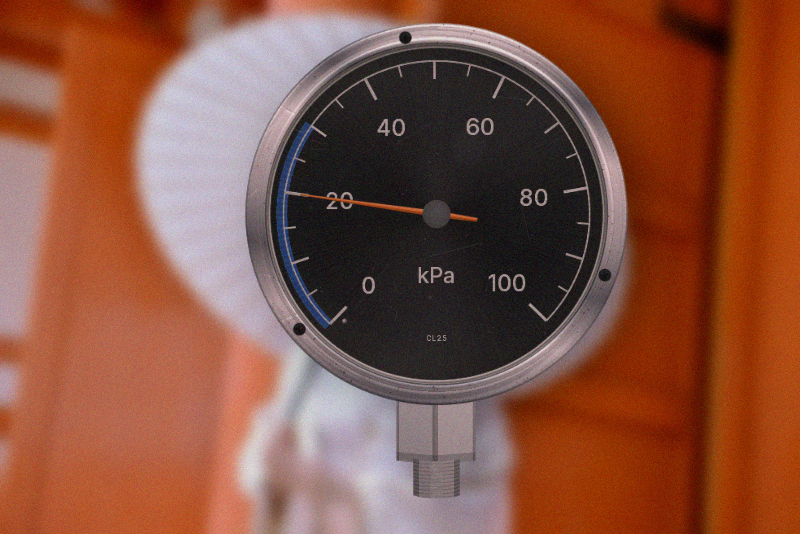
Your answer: 20kPa
